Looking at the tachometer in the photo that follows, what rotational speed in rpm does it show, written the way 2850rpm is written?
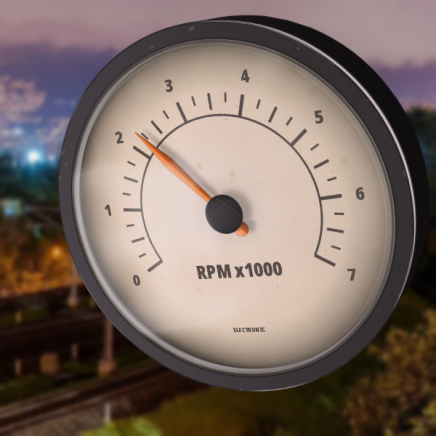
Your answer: 2250rpm
